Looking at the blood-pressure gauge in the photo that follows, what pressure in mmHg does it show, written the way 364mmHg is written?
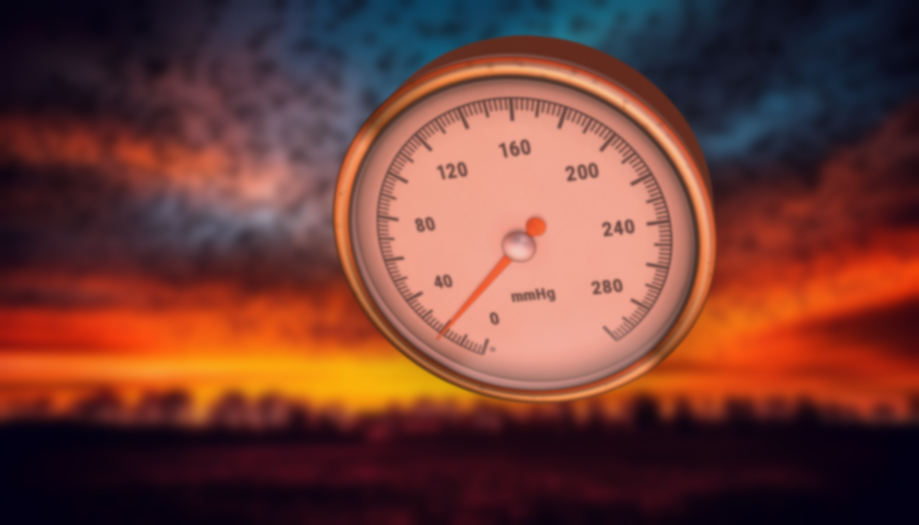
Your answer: 20mmHg
